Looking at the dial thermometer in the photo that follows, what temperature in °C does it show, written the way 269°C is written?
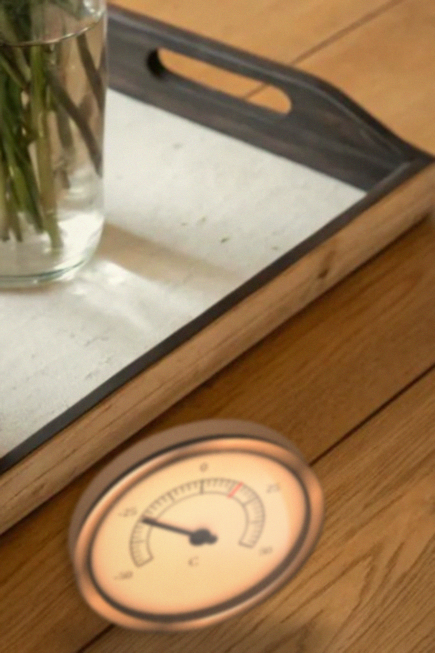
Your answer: -25°C
